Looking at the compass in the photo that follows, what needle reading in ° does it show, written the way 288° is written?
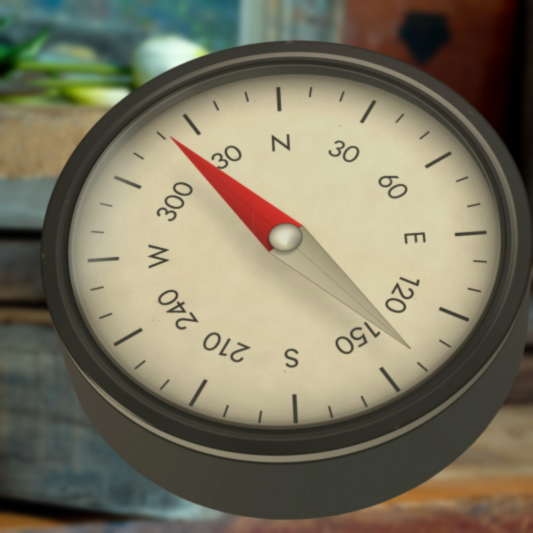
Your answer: 320°
